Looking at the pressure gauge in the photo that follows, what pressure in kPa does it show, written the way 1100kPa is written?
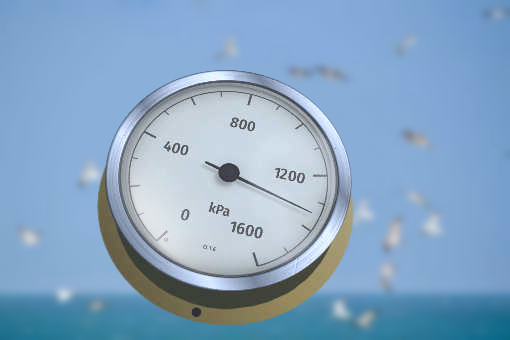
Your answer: 1350kPa
